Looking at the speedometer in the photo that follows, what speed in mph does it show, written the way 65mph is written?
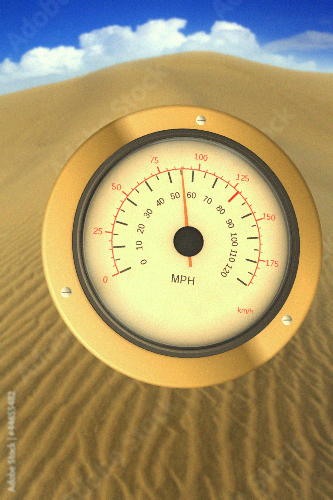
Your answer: 55mph
